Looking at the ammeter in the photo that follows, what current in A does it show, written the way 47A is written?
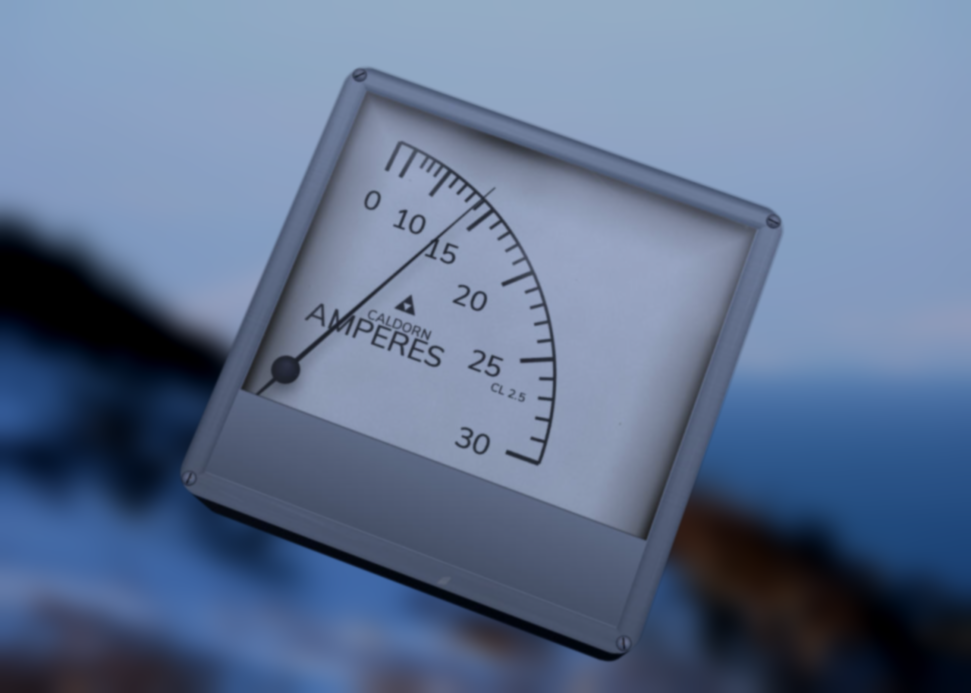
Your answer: 14A
